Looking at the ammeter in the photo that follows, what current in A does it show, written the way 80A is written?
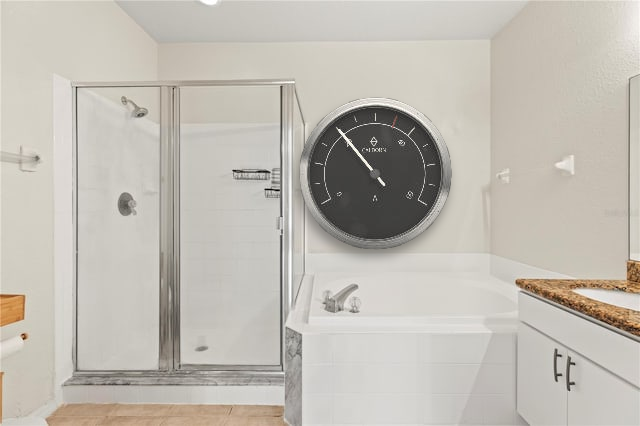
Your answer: 20A
